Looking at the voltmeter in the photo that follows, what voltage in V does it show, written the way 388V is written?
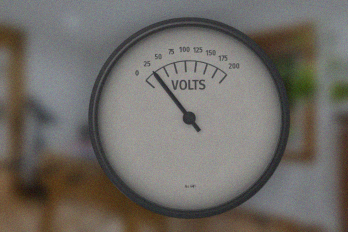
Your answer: 25V
